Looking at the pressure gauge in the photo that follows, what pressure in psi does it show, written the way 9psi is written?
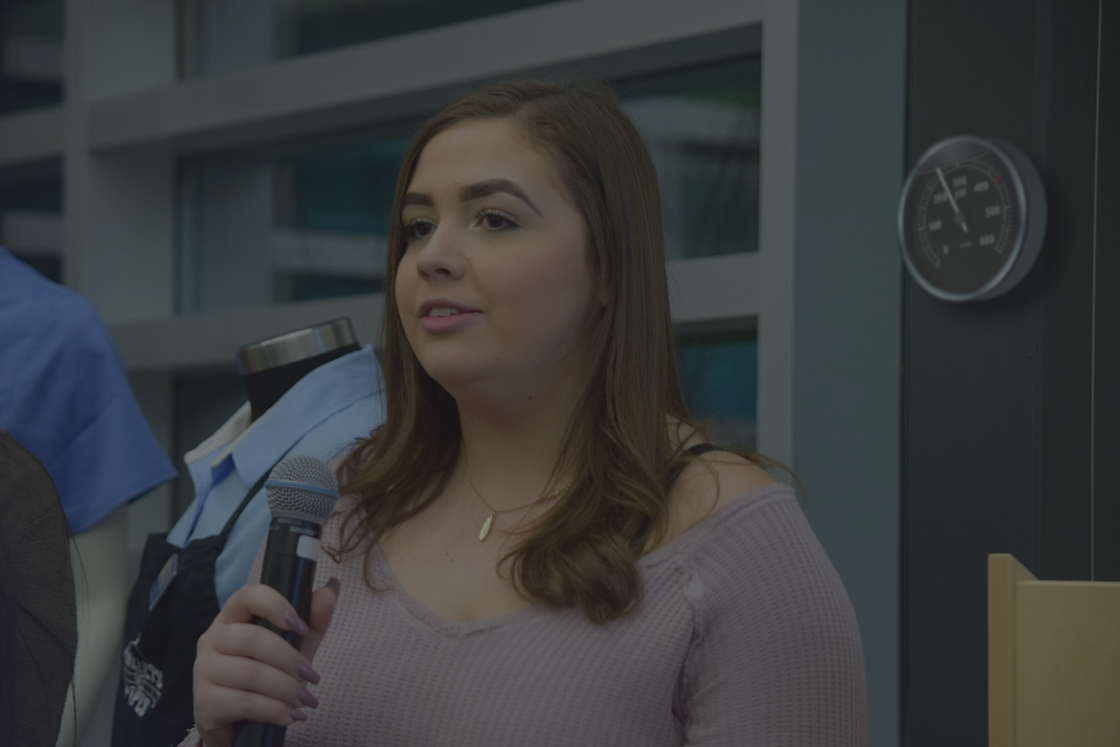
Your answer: 250psi
